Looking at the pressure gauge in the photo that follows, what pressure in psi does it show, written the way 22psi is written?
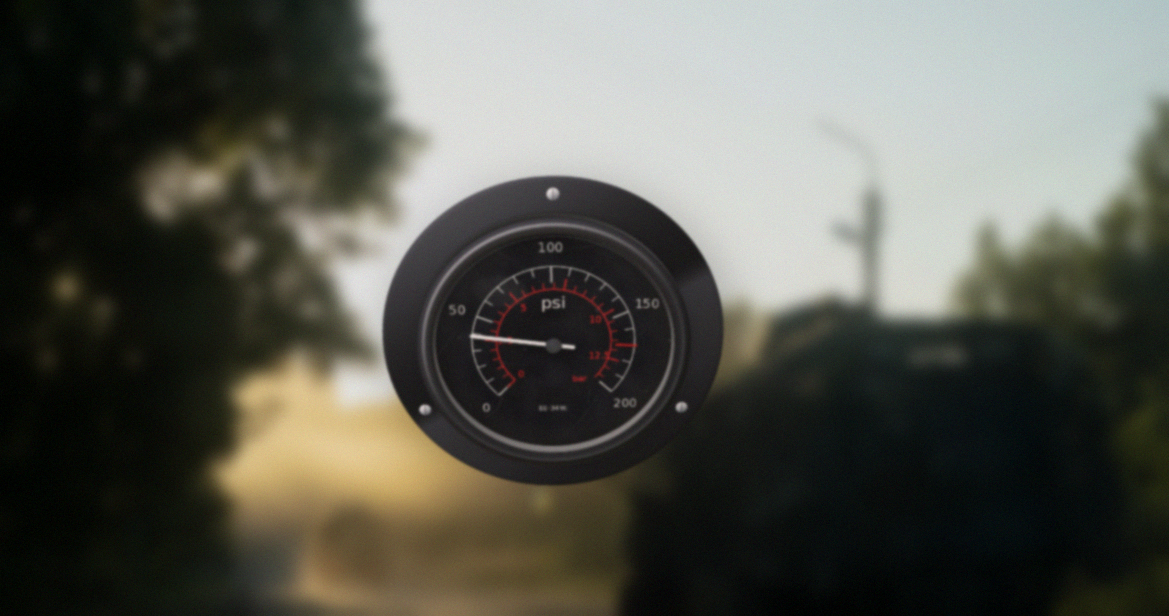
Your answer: 40psi
